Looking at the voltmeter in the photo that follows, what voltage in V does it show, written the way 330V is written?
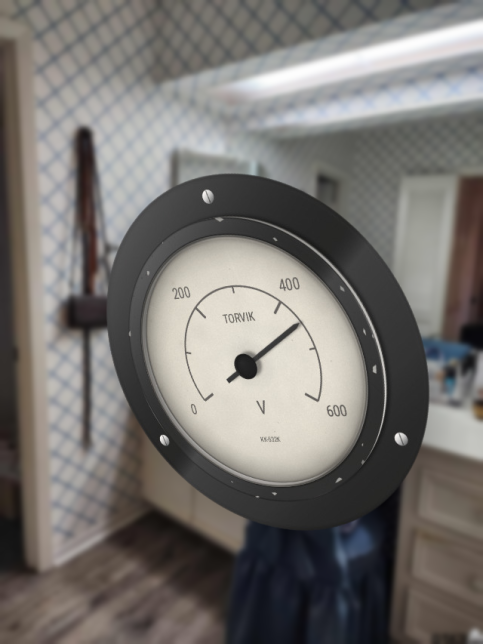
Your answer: 450V
